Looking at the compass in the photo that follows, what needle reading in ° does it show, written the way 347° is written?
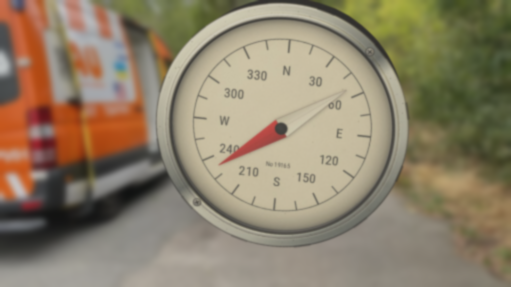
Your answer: 232.5°
